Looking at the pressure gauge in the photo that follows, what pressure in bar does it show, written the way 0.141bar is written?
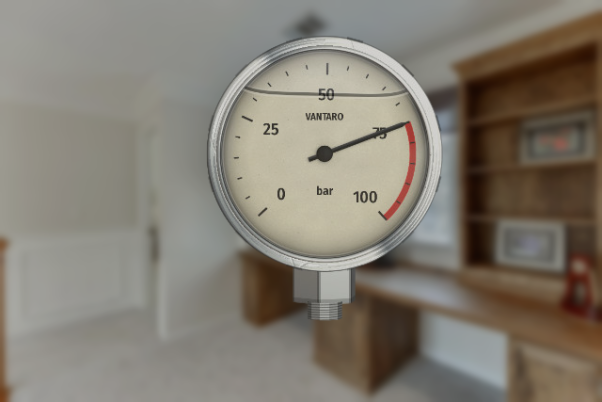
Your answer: 75bar
